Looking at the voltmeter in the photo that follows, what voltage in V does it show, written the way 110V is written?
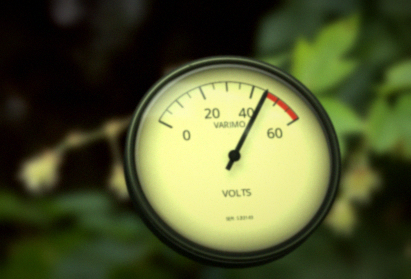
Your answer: 45V
